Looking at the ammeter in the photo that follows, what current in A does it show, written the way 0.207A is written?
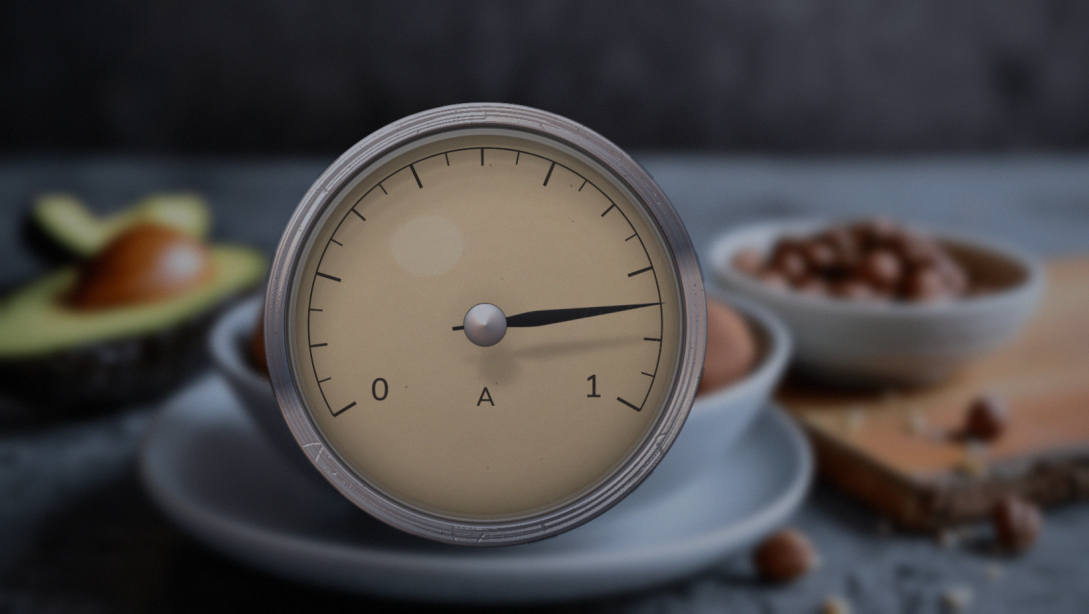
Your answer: 0.85A
